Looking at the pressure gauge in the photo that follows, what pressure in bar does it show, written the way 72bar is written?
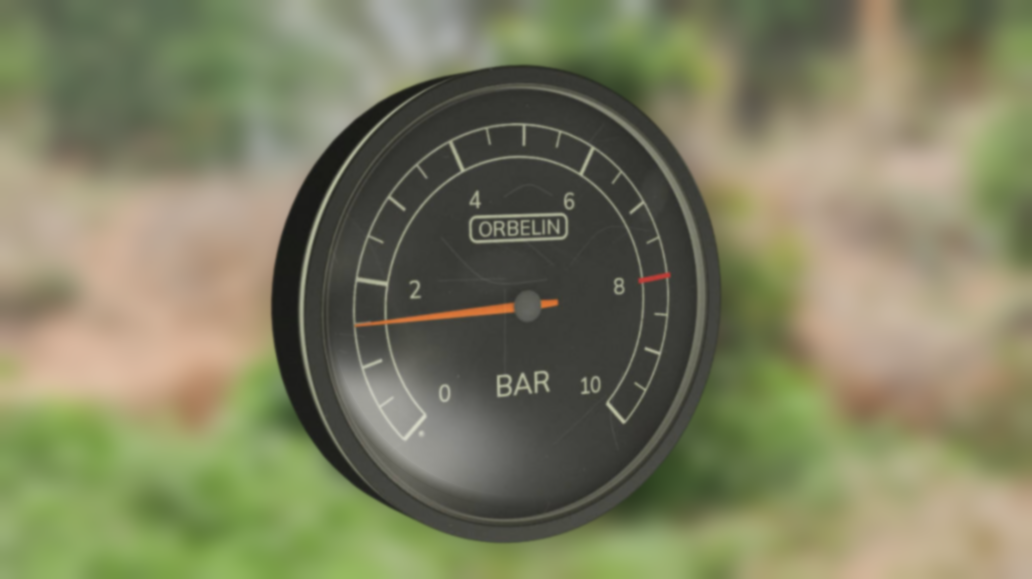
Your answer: 1.5bar
